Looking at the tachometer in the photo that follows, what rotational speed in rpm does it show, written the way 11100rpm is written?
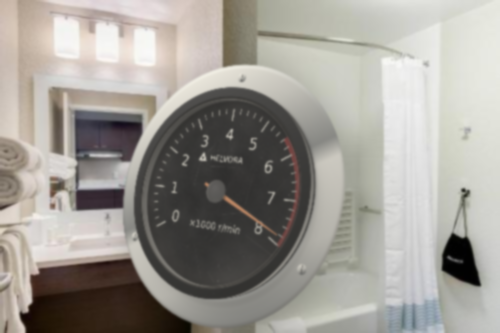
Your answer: 7800rpm
